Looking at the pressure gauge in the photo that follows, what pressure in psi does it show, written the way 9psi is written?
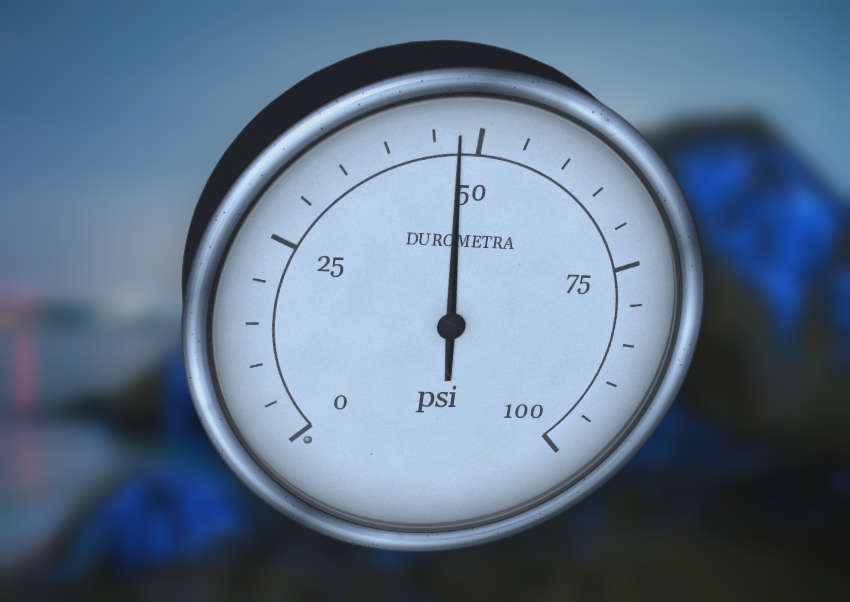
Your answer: 47.5psi
